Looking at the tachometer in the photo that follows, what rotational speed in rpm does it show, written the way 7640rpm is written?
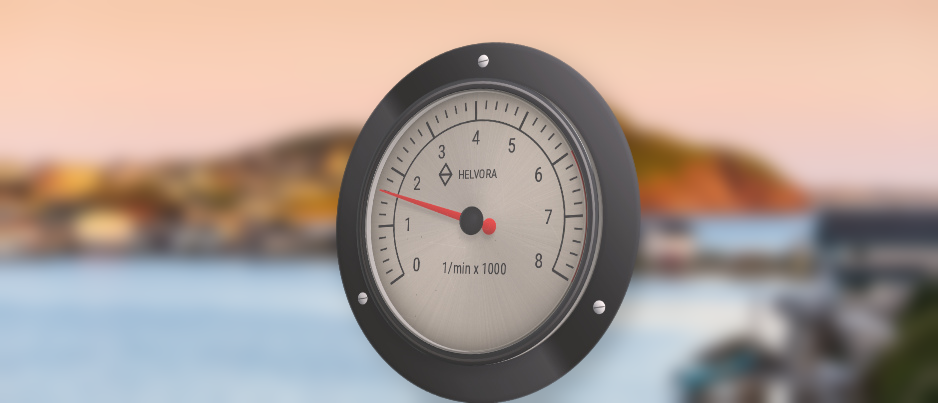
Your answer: 1600rpm
